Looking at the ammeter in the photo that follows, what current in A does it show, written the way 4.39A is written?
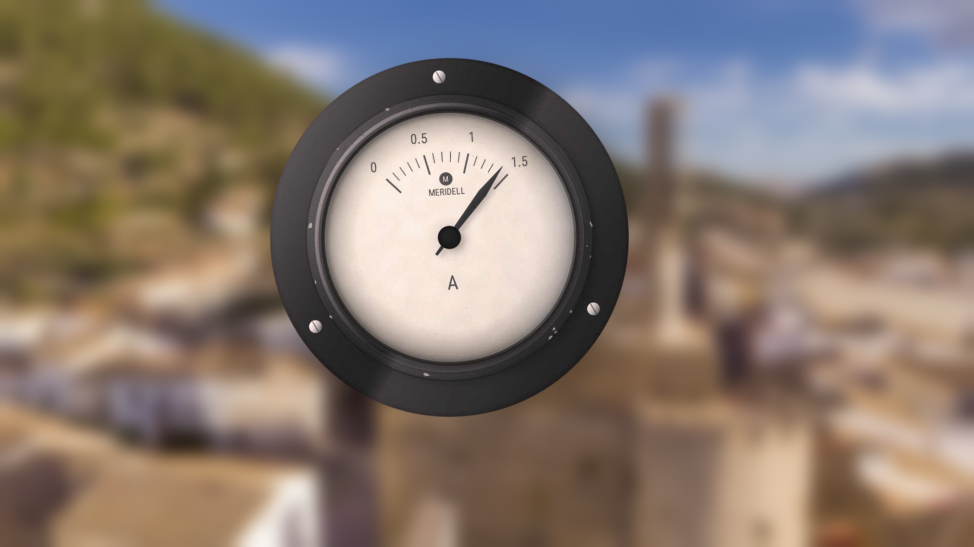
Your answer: 1.4A
